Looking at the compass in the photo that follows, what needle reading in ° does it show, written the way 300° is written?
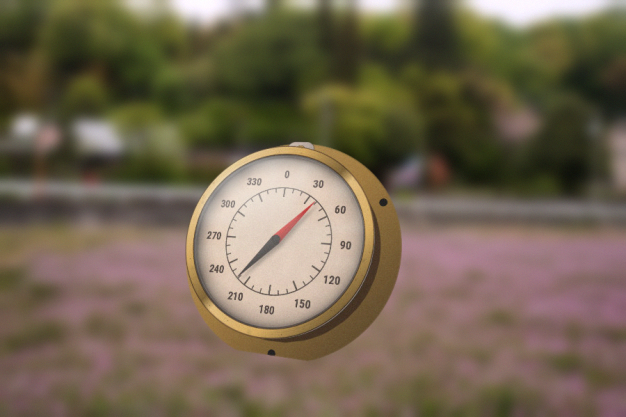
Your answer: 40°
